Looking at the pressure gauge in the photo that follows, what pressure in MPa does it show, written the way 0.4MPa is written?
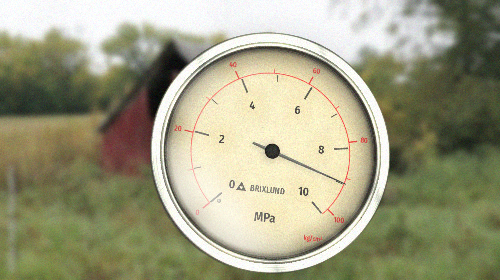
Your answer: 9MPa
